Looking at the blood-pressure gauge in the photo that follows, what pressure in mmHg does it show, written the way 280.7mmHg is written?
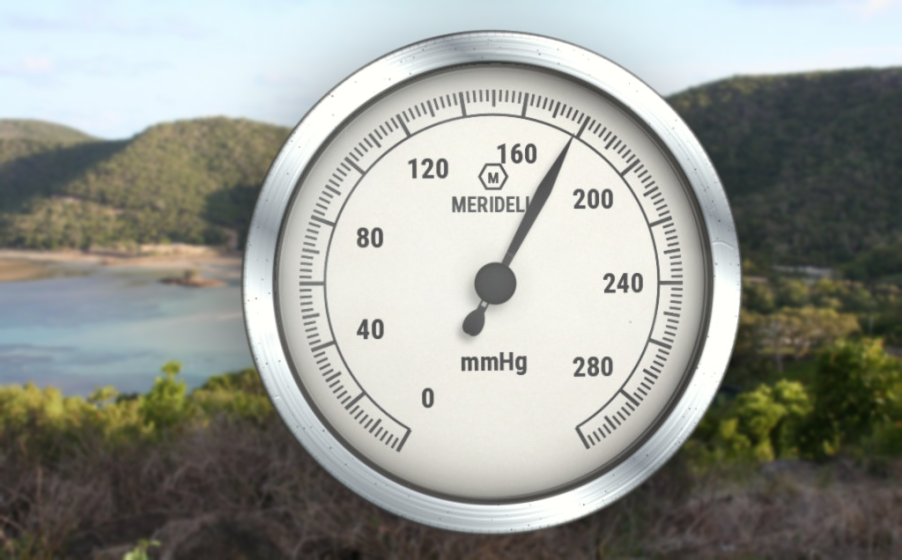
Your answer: 178mmHg
